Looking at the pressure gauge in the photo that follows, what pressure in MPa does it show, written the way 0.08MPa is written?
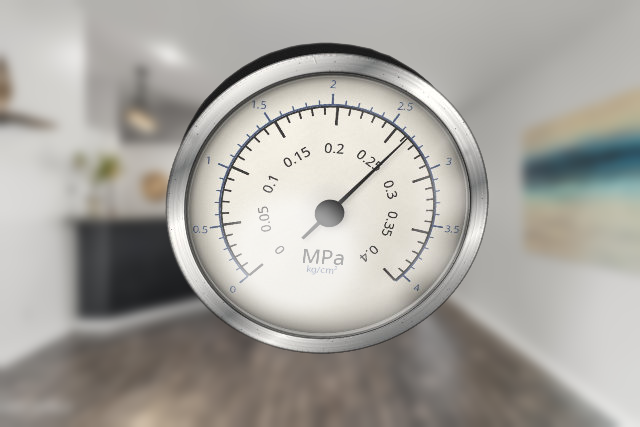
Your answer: 0.26MPa
